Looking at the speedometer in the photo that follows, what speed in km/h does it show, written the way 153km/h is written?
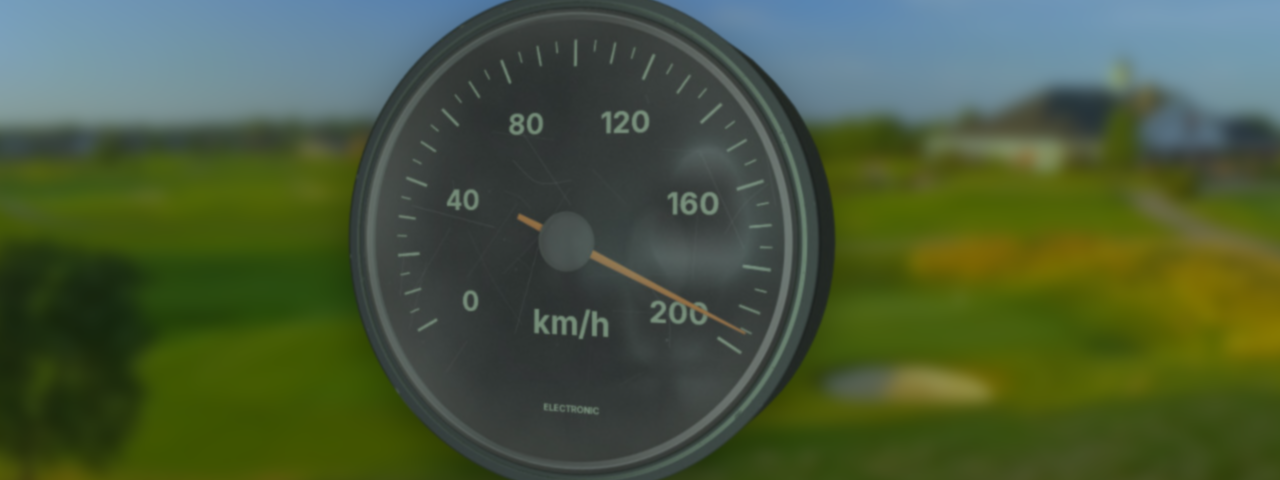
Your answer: 195km/h
